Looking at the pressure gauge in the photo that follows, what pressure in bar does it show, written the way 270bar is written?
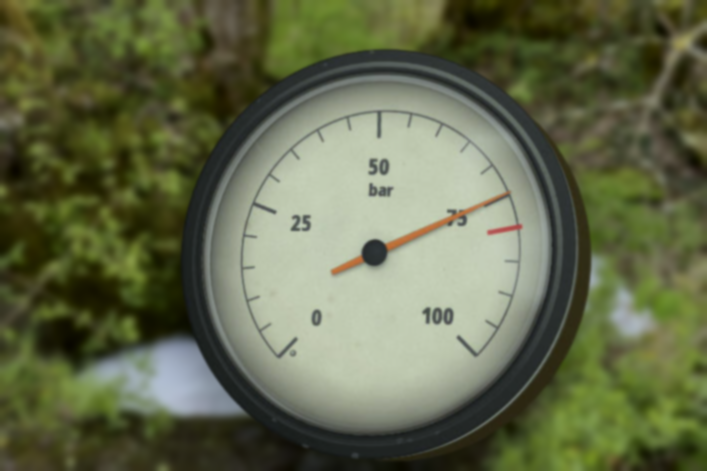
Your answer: 75bar
